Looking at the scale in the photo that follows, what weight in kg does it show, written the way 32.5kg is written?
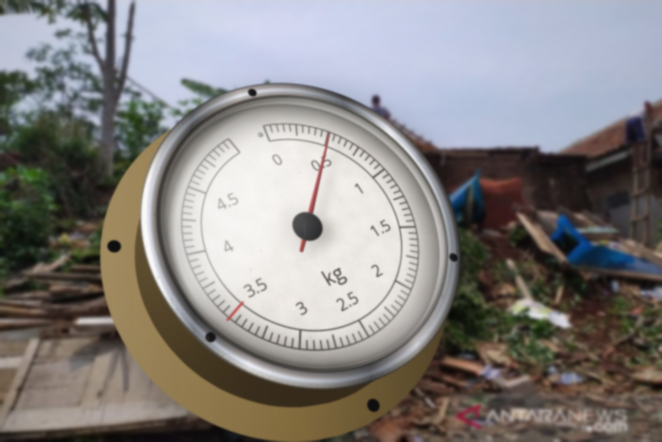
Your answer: 0.5kg
